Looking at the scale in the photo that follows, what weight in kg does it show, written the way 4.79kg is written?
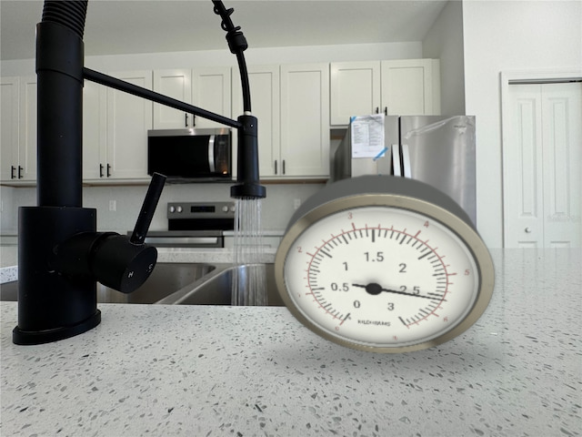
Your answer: 2.5kg
